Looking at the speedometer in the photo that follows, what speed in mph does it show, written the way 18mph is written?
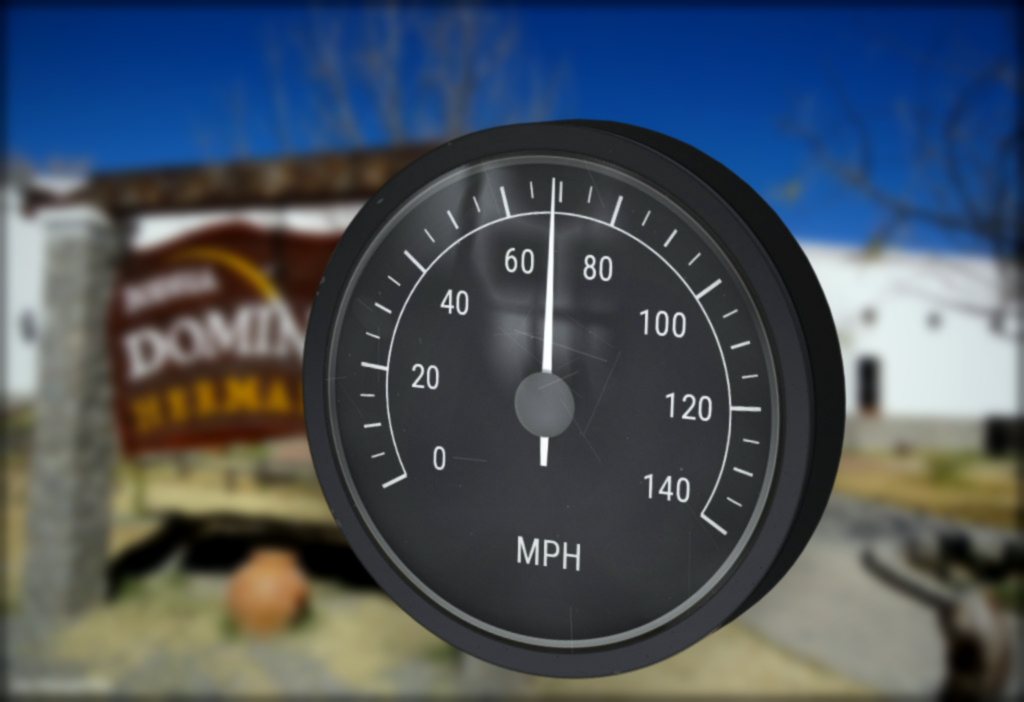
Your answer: 70mph
